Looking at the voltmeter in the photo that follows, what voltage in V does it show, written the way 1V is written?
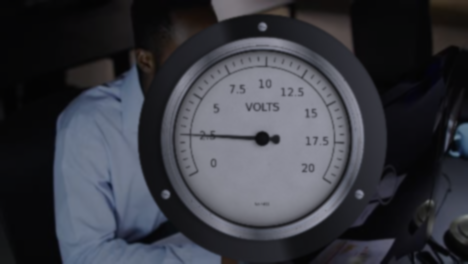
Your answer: 2.5V
